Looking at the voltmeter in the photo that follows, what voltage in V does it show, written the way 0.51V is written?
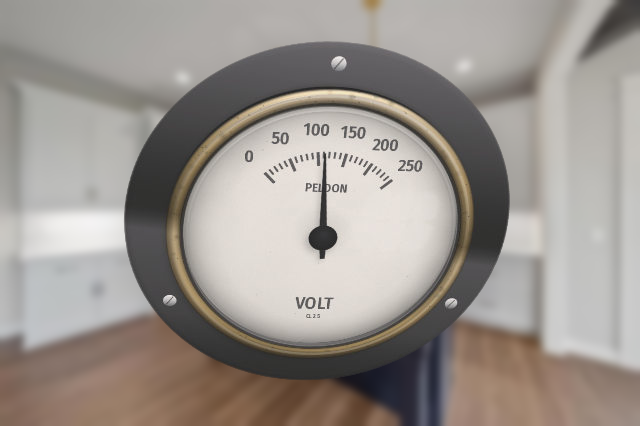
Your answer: 110V
